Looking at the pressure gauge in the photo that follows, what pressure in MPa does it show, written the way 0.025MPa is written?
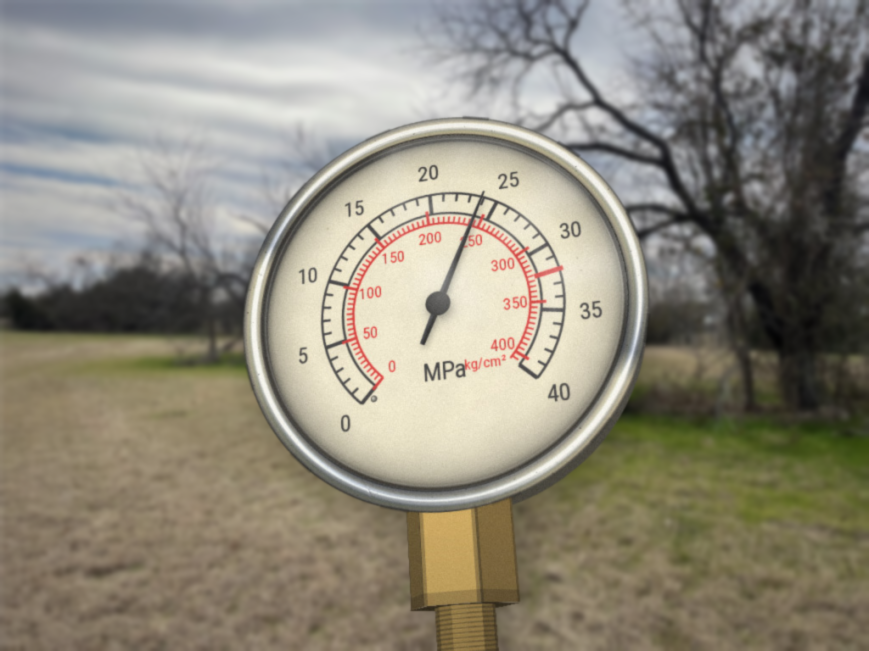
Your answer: 24MPa
